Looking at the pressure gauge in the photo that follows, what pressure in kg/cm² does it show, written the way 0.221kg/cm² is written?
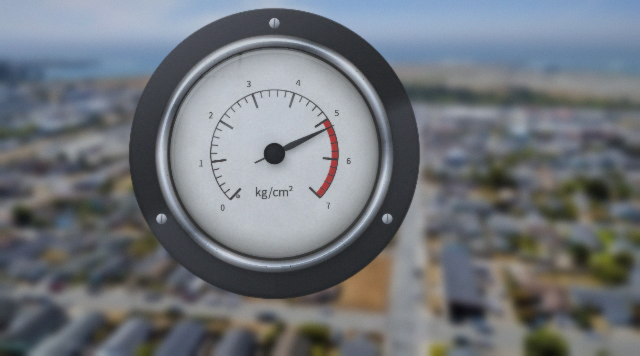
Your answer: 5.2kg/cm²
